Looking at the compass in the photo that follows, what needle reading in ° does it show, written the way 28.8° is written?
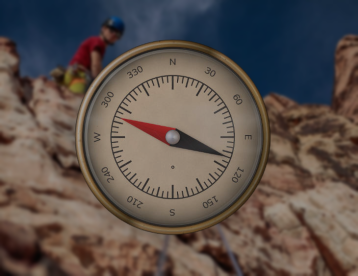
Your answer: 290°
